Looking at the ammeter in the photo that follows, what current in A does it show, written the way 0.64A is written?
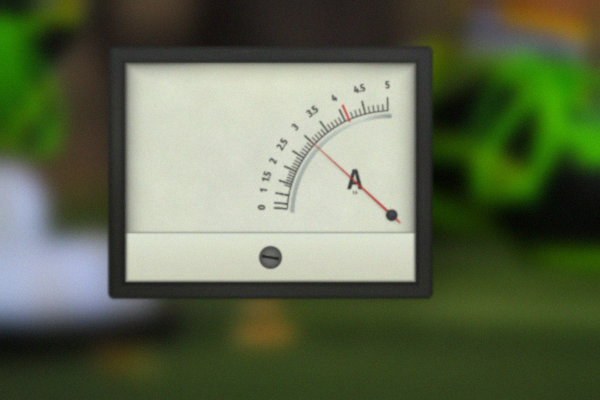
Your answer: 3A
